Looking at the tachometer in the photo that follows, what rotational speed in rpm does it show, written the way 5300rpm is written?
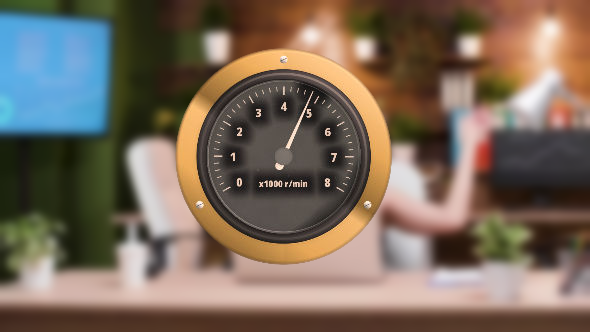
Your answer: 4800rpm
